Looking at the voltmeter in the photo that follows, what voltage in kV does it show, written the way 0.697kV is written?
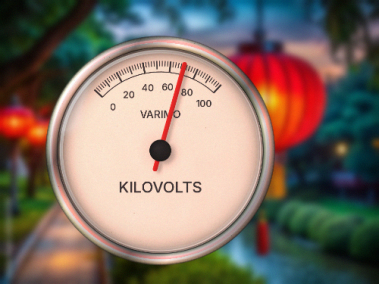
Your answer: 70kV
